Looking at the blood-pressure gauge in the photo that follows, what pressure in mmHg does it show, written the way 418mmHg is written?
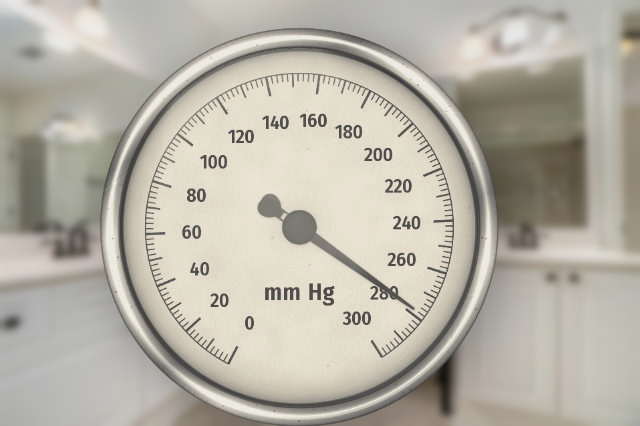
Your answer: 278mmHg
